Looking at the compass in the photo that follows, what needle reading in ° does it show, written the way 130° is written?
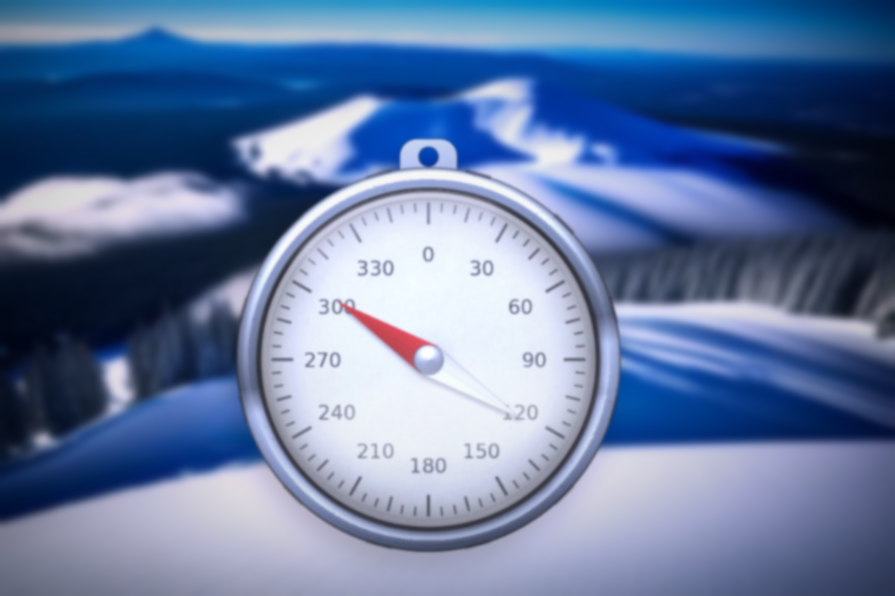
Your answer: 302.5°
